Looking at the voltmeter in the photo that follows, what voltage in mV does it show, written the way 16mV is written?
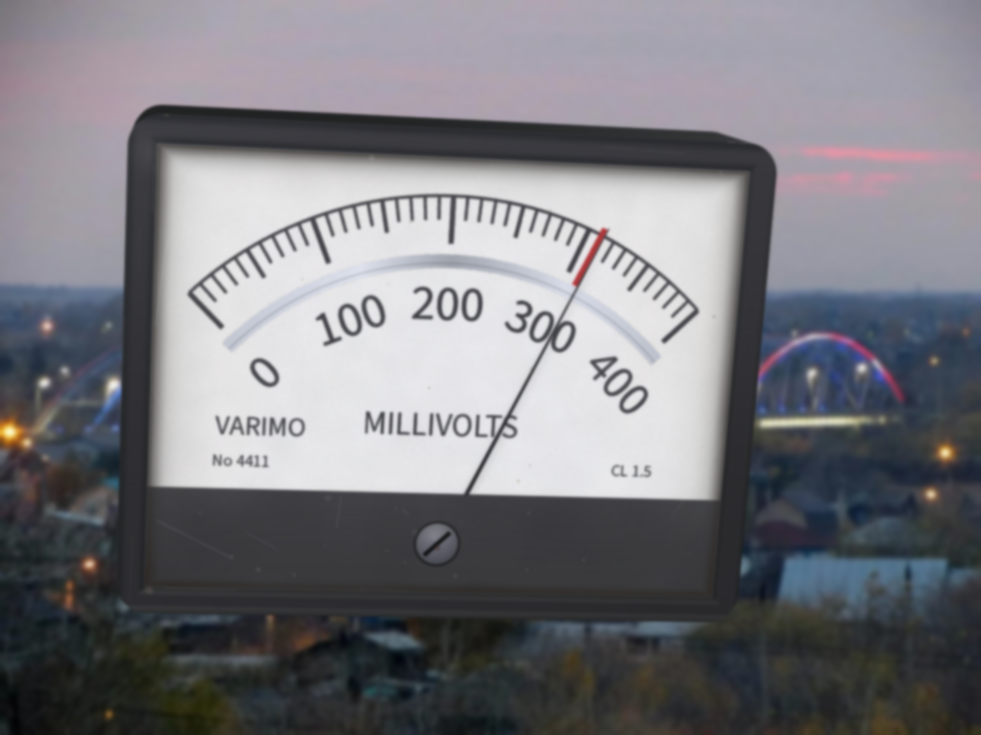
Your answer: 310mV
